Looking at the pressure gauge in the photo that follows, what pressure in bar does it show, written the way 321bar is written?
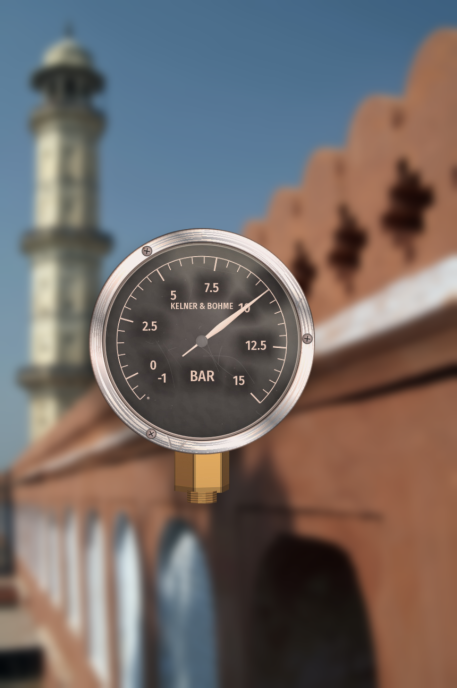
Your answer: 10bar
